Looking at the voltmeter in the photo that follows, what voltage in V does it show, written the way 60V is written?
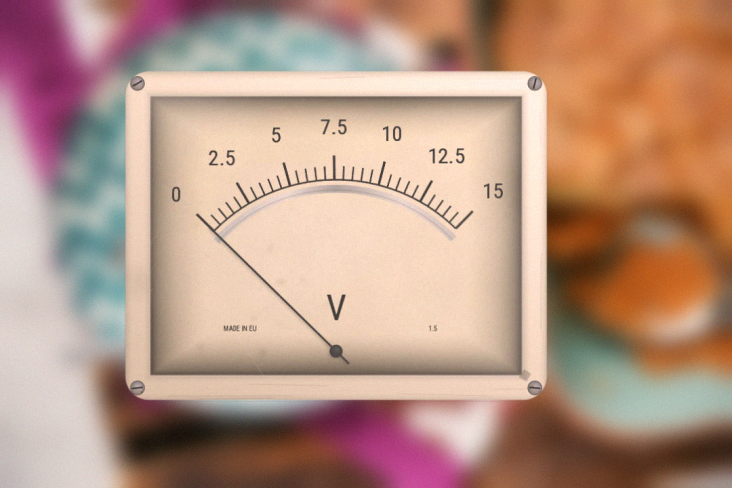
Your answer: 0V
